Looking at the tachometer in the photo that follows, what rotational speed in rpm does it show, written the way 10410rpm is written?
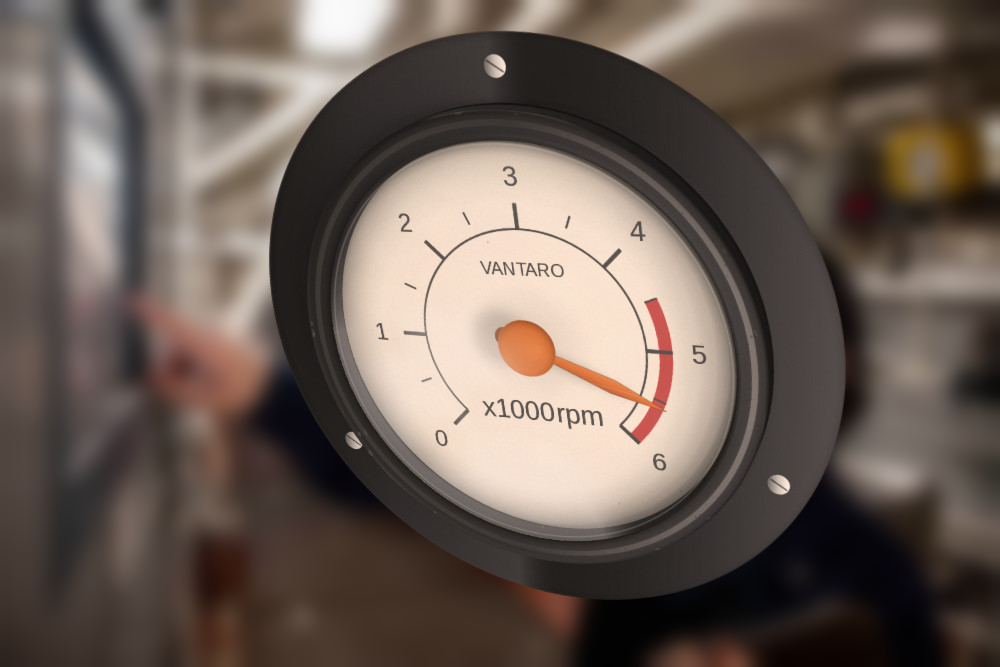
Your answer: 5500rpm
